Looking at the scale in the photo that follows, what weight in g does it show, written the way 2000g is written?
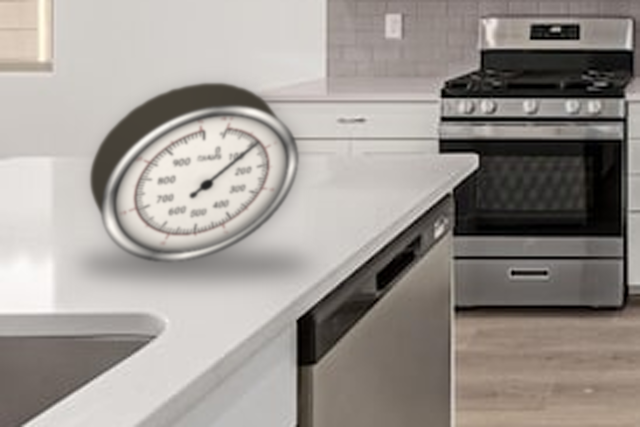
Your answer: 100g
